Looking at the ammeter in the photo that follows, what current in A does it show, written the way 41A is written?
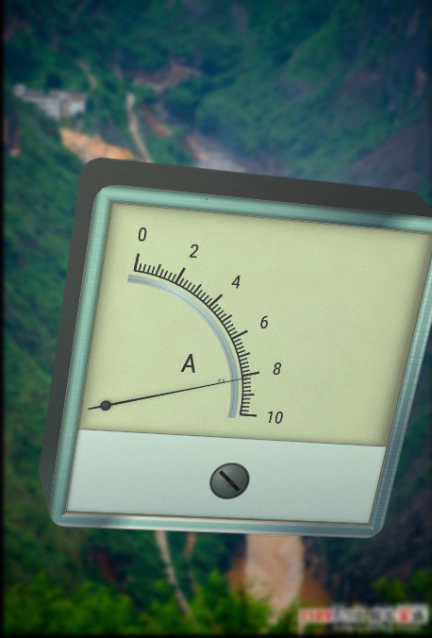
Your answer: 8A
